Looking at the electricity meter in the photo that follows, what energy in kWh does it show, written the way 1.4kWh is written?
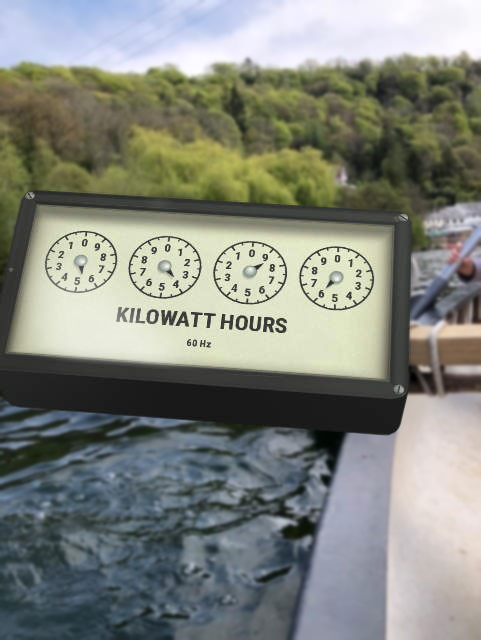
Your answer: 5386kWh
